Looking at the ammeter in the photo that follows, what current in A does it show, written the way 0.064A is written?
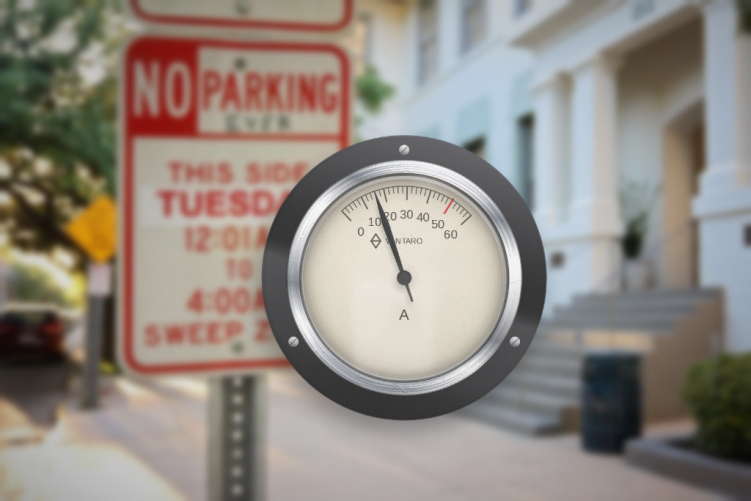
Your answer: 16A
